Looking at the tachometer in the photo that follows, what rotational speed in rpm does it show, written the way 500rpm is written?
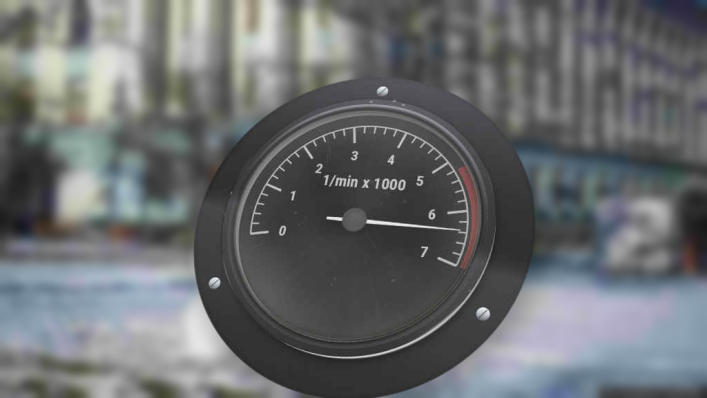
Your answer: 6400rpm
